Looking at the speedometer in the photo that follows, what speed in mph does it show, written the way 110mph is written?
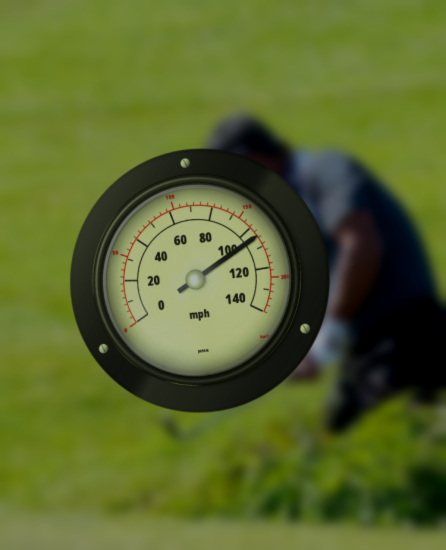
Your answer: 105mph
